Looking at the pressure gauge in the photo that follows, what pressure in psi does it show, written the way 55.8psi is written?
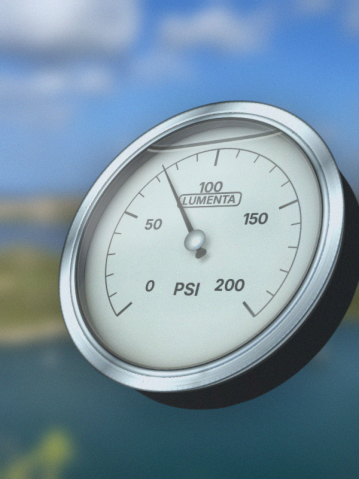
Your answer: 75psi
